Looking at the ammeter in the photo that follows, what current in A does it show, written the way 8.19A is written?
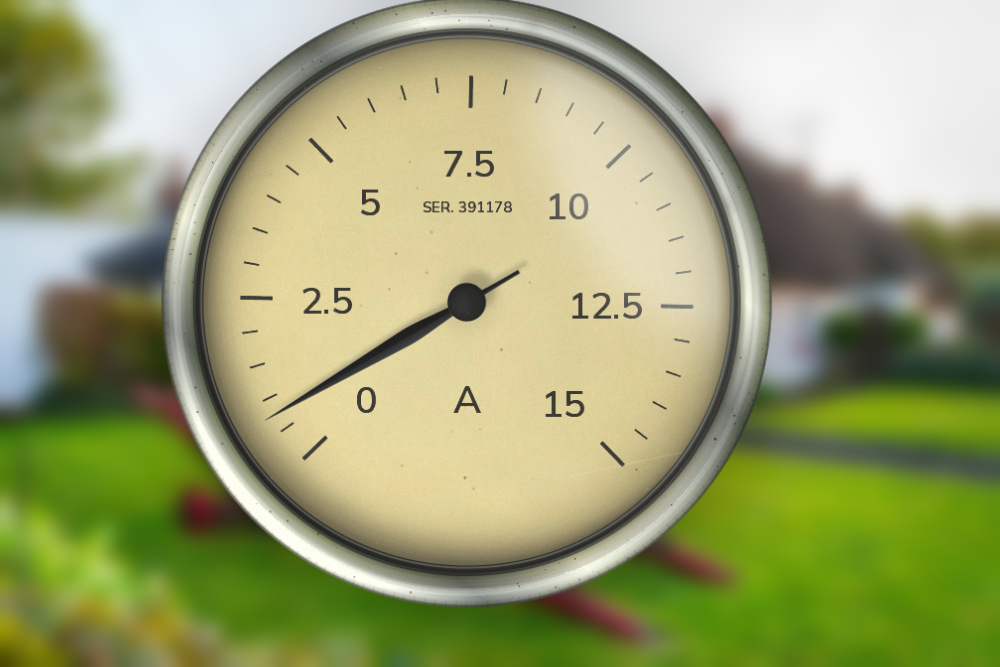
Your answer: 0.75A
